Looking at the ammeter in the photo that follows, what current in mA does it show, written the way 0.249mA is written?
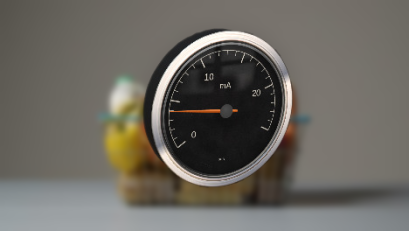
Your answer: 4mA
